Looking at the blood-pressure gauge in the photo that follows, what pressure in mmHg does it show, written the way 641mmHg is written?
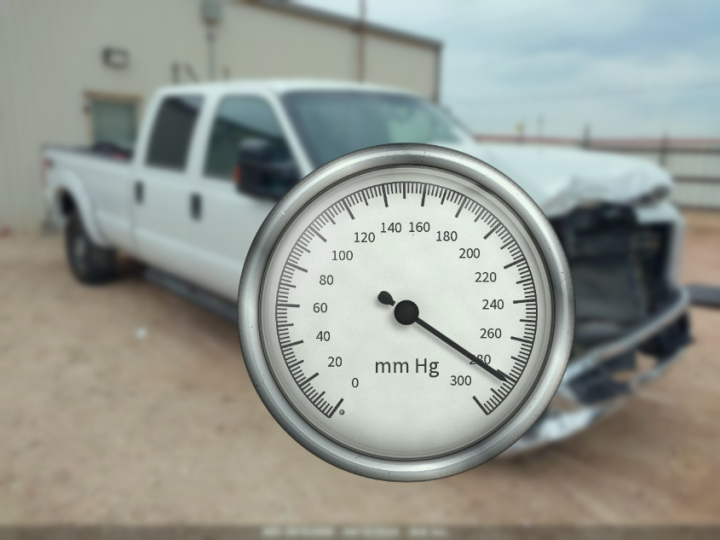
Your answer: 282mmHg
